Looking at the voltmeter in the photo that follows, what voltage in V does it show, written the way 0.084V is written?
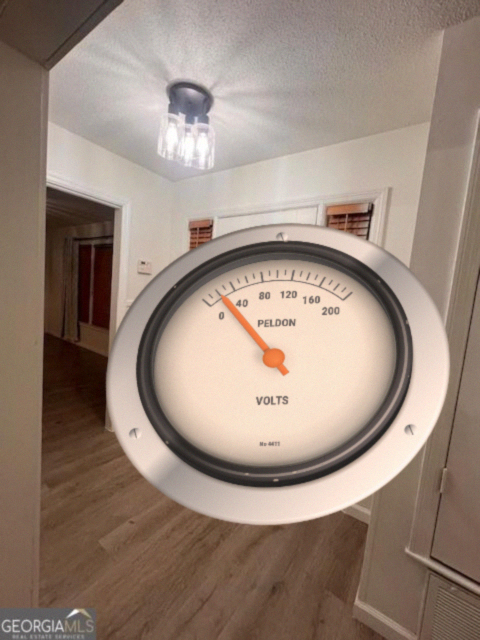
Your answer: 20V
